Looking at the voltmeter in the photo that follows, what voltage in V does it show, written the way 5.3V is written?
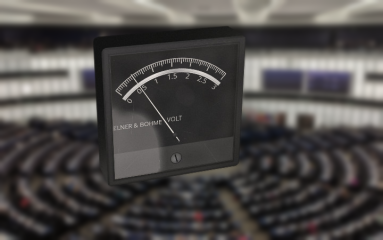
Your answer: 0.5V
